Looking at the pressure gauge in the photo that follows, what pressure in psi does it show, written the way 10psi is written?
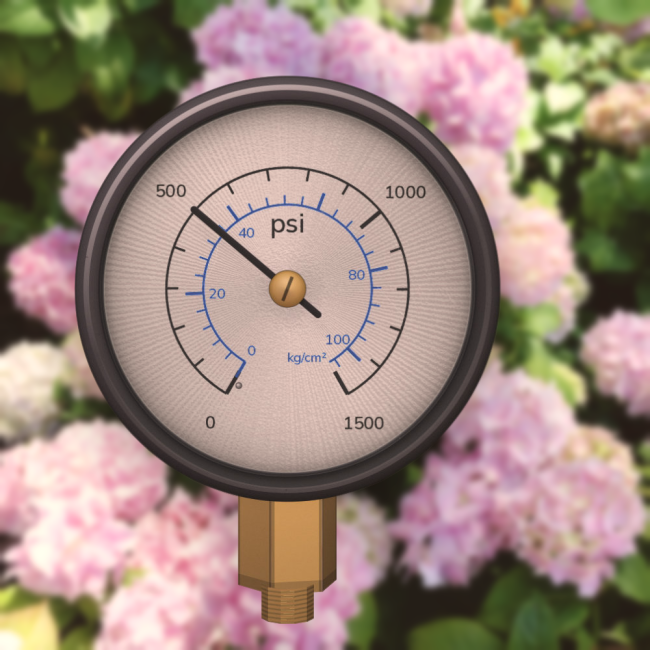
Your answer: 500psi
